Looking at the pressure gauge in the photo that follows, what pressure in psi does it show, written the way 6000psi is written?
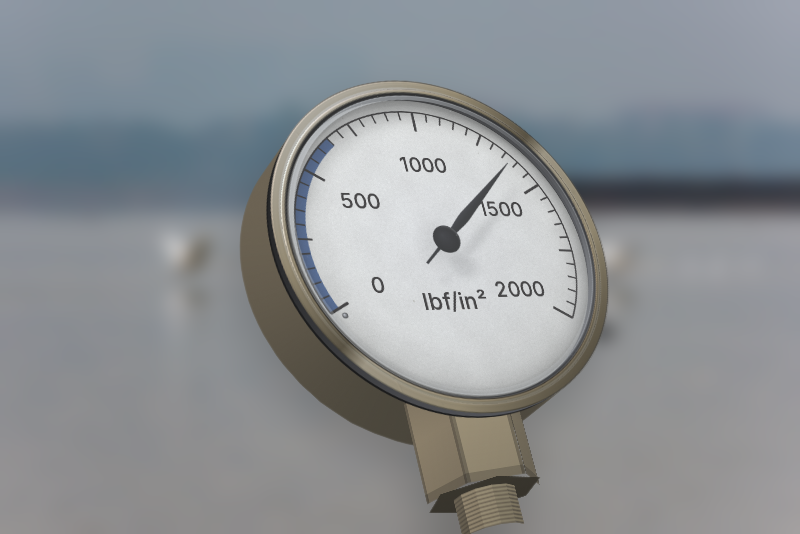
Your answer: 1375psi
